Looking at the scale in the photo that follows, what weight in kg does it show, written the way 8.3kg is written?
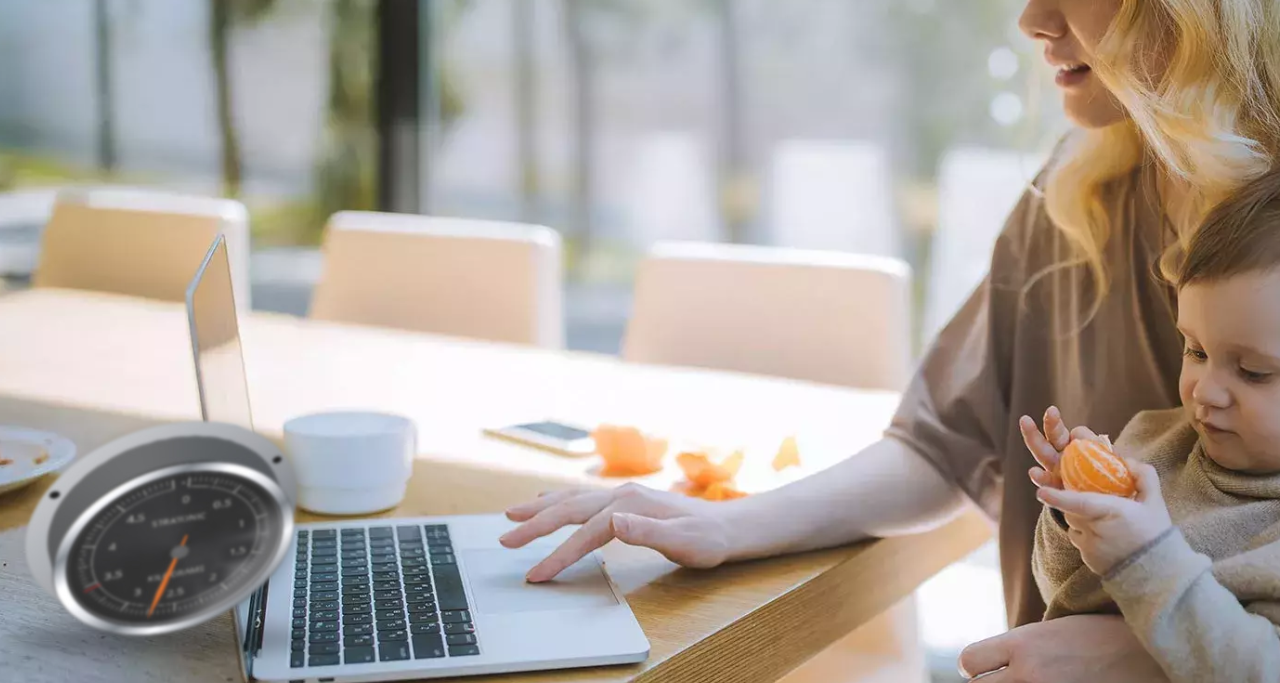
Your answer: 2.75kg
